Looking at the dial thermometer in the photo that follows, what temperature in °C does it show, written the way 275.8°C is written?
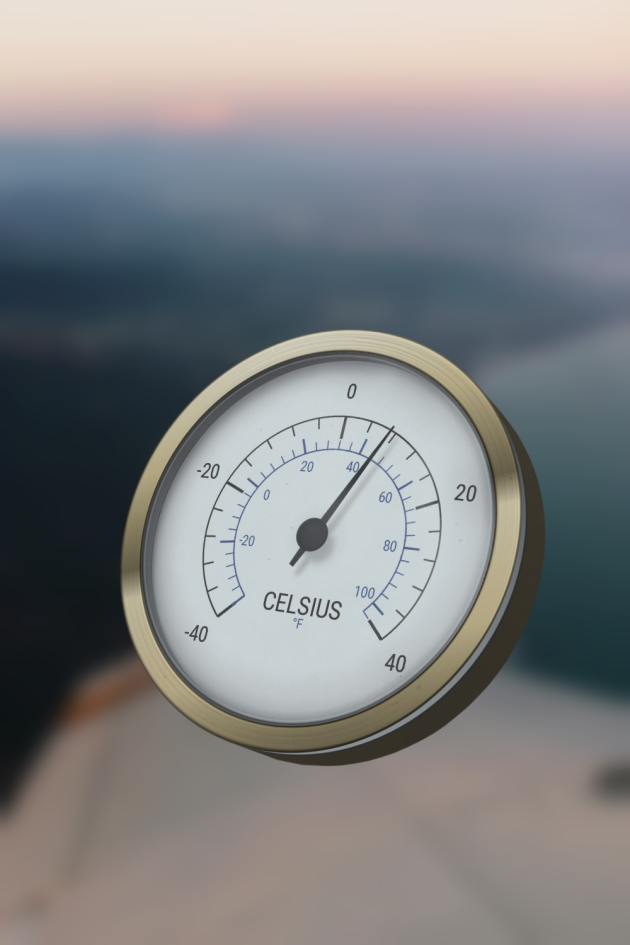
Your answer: 8°C
